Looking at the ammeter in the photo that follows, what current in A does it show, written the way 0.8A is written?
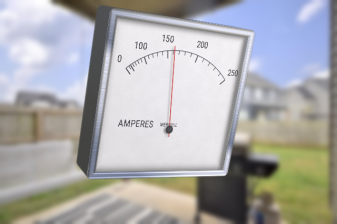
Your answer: 160A
